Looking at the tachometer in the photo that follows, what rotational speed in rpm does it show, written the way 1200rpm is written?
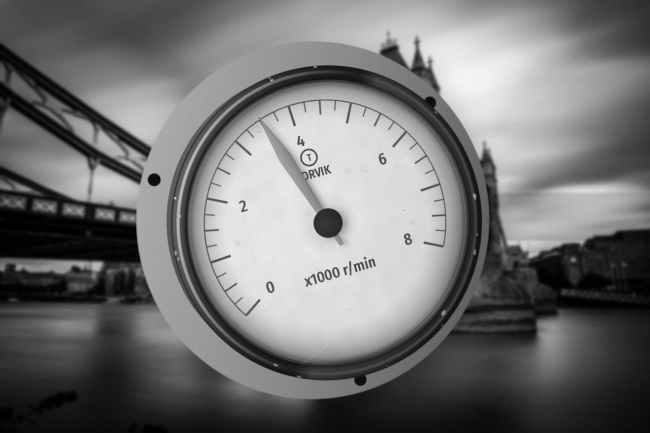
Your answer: 3500rpm
